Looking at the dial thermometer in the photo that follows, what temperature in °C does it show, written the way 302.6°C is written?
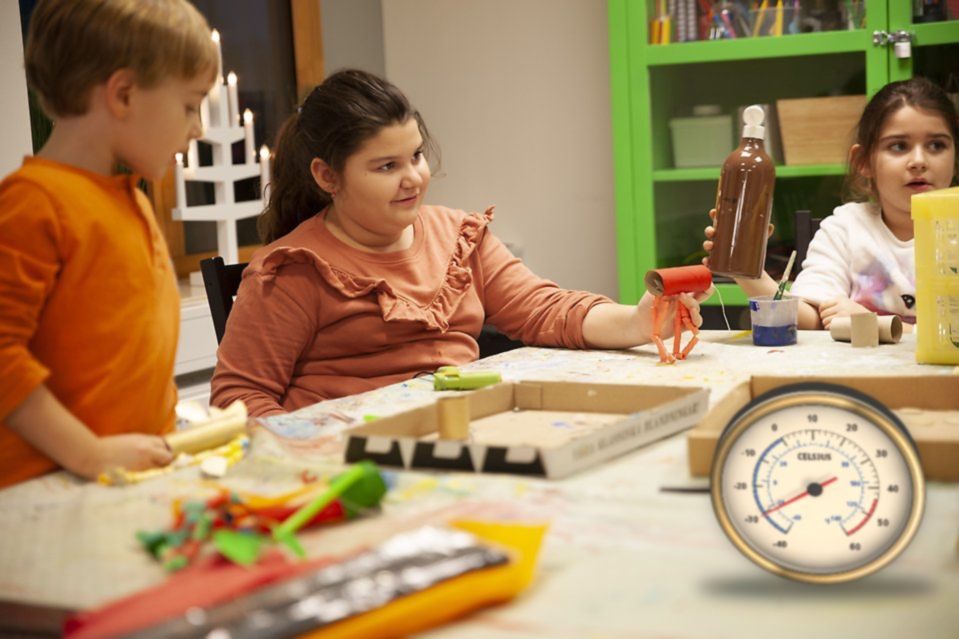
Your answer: -30°C
